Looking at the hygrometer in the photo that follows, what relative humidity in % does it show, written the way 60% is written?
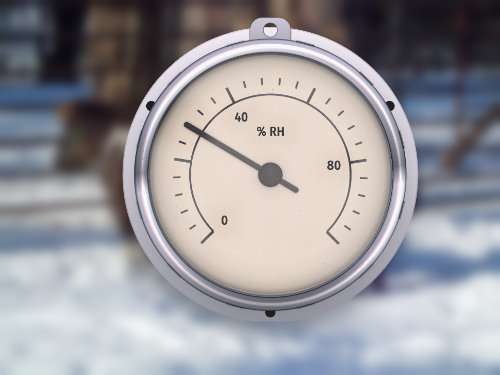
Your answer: 28%
